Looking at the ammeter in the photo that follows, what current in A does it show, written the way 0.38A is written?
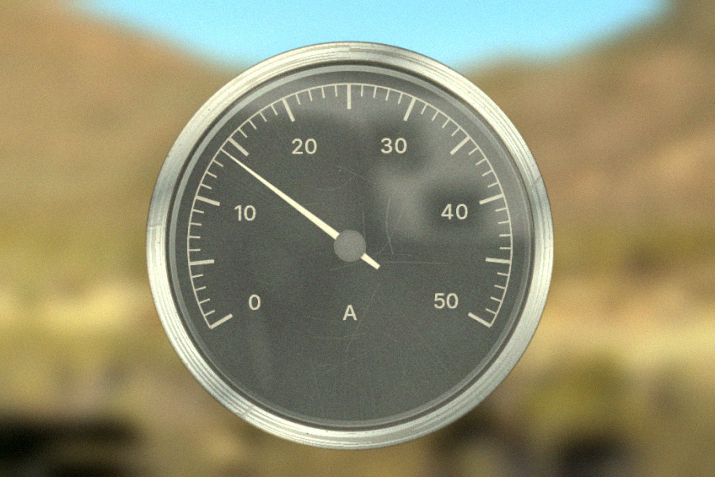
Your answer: 14A
